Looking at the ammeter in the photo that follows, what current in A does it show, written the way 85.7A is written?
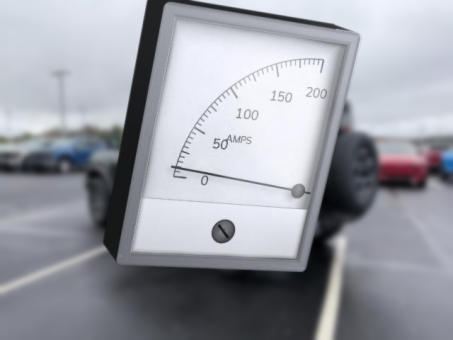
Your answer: 10A
